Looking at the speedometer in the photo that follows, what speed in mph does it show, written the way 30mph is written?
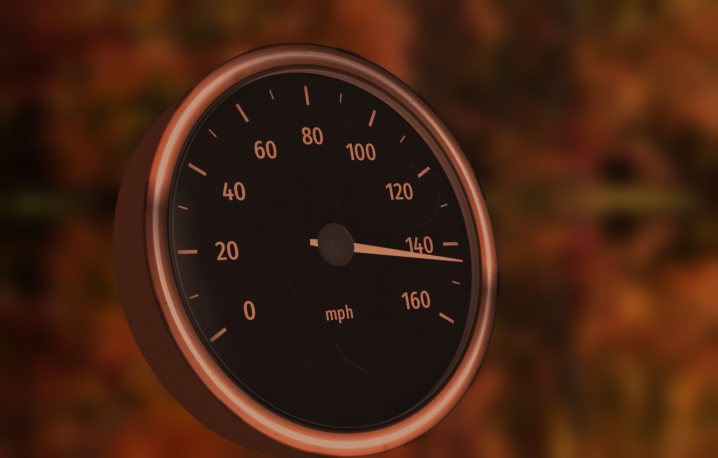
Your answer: 145mph
